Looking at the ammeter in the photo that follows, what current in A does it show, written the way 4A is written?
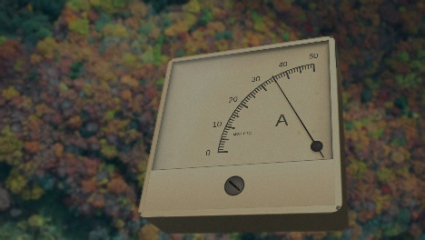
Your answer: 35A
